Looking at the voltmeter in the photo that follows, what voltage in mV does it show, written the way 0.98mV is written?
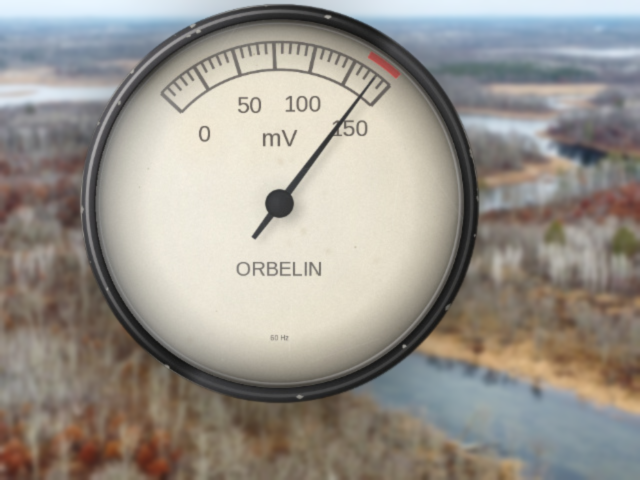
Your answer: 140mV
